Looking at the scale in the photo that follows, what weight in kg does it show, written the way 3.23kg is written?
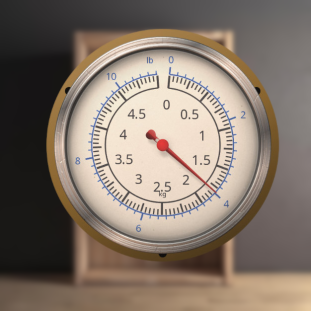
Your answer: 1.8kg
